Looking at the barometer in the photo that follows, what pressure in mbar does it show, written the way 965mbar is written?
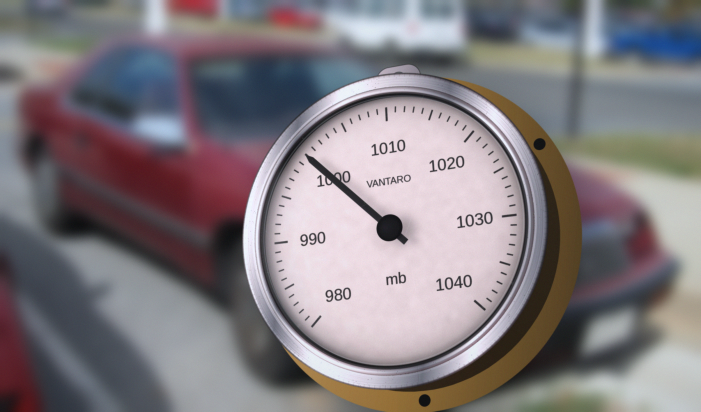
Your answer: 1000mbar
